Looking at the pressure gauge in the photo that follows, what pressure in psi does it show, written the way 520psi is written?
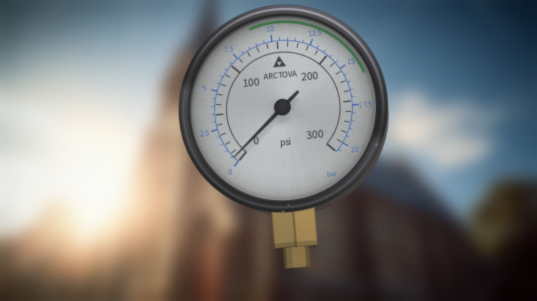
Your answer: 5psi
